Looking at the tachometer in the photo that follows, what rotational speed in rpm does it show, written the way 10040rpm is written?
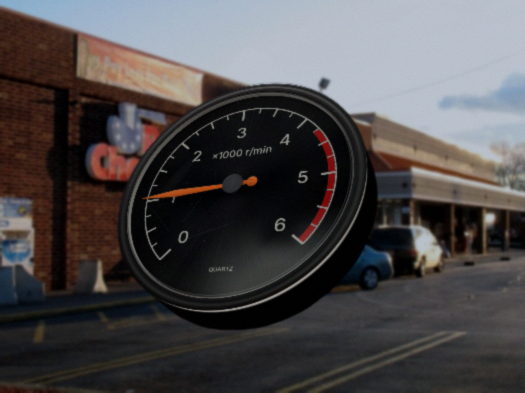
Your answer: 1000rpm
